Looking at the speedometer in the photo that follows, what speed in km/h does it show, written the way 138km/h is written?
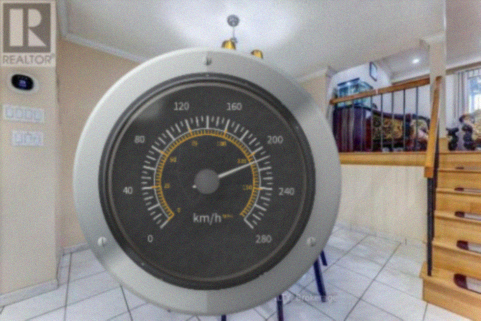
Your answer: 210km/h
